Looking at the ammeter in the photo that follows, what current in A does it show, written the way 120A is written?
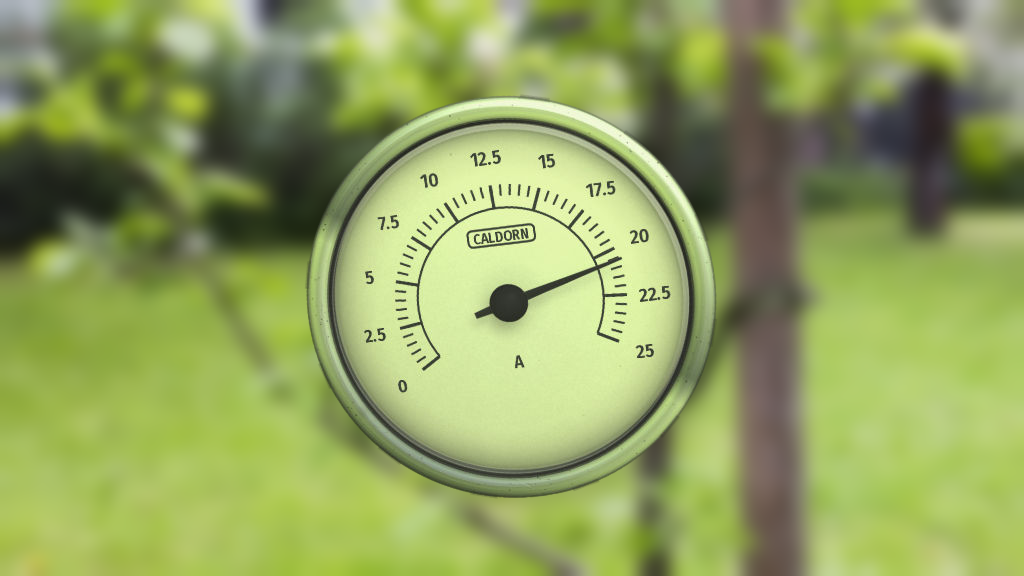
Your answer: 20.5A
